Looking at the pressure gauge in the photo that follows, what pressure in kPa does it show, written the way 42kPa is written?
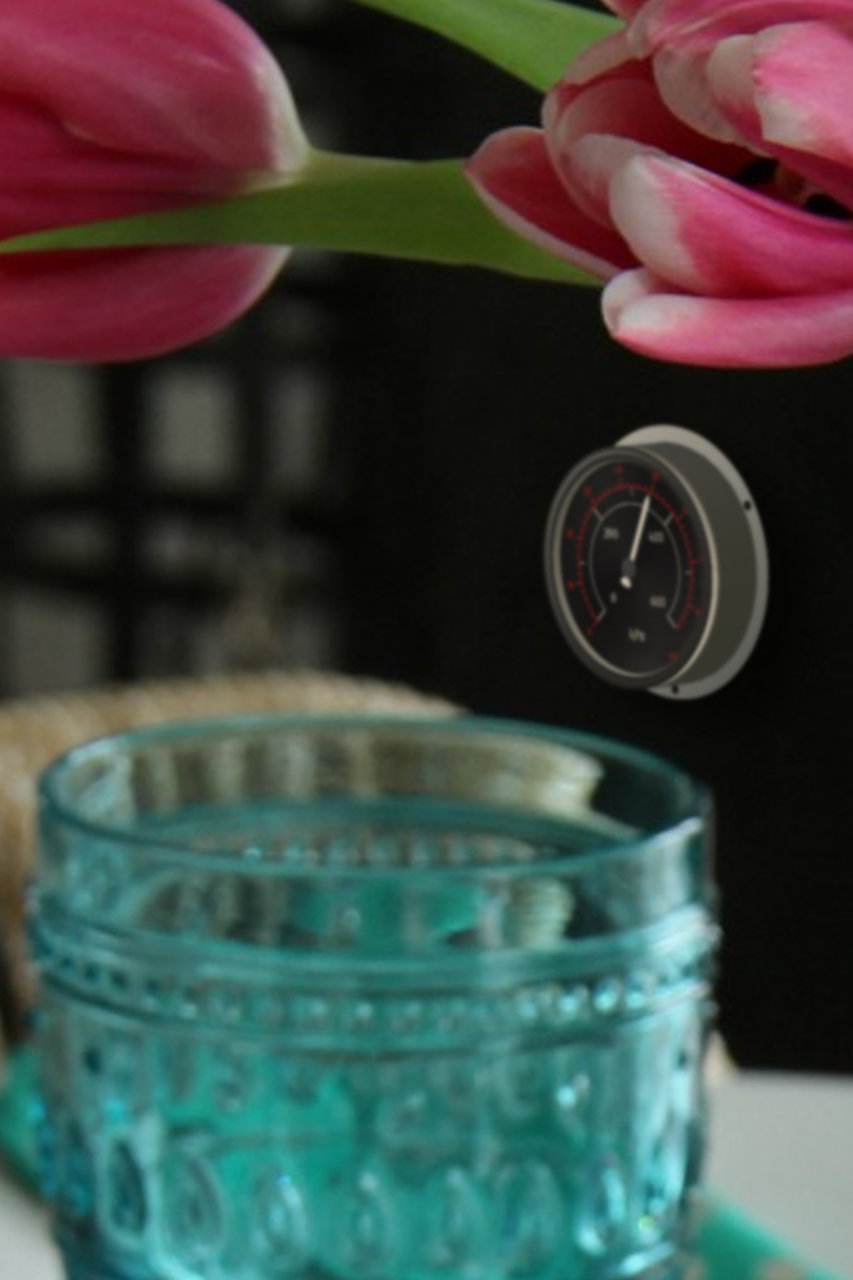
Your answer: 350kPa
